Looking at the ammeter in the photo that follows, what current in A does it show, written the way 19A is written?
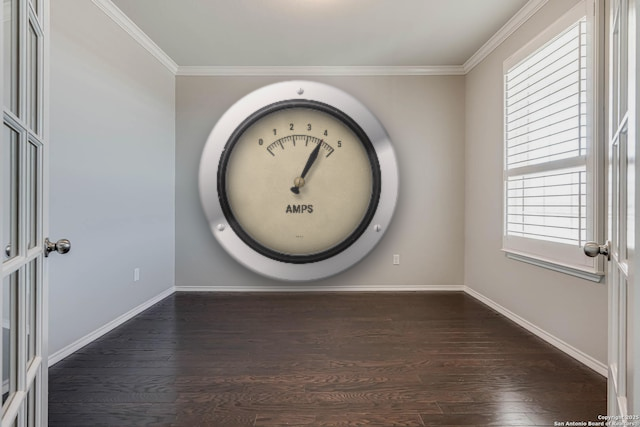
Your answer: 4A
